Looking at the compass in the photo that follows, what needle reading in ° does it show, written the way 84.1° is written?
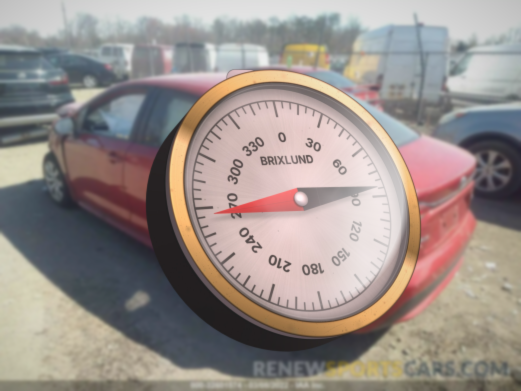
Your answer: 265°
